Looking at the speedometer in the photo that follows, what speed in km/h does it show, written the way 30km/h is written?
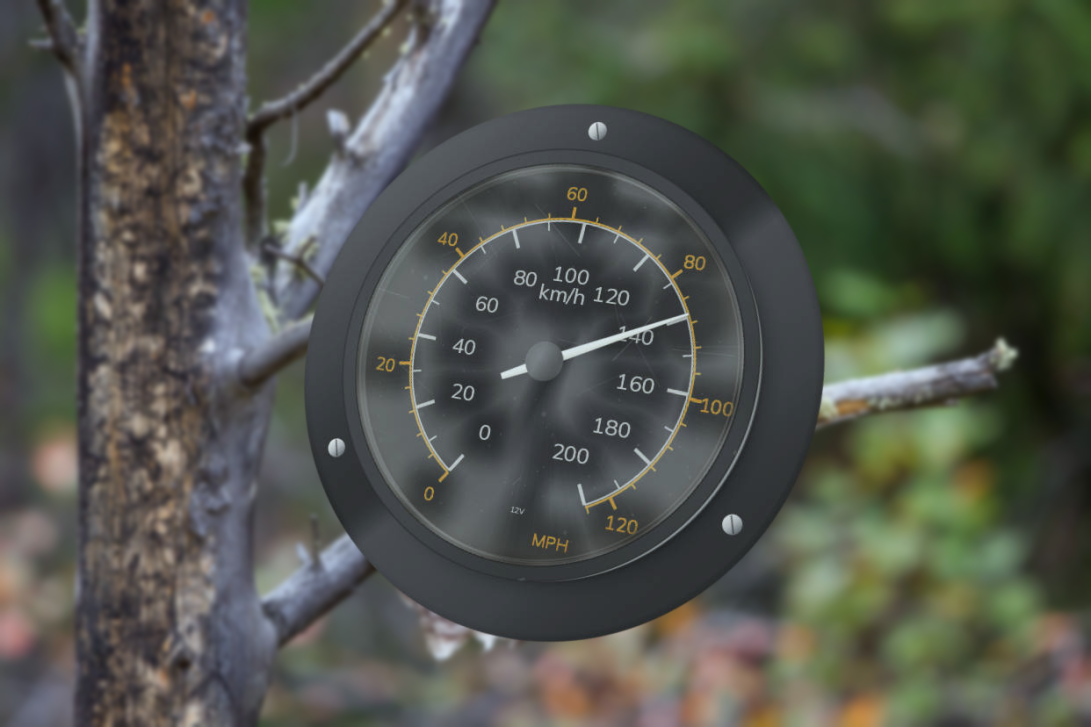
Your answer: 140km/h
